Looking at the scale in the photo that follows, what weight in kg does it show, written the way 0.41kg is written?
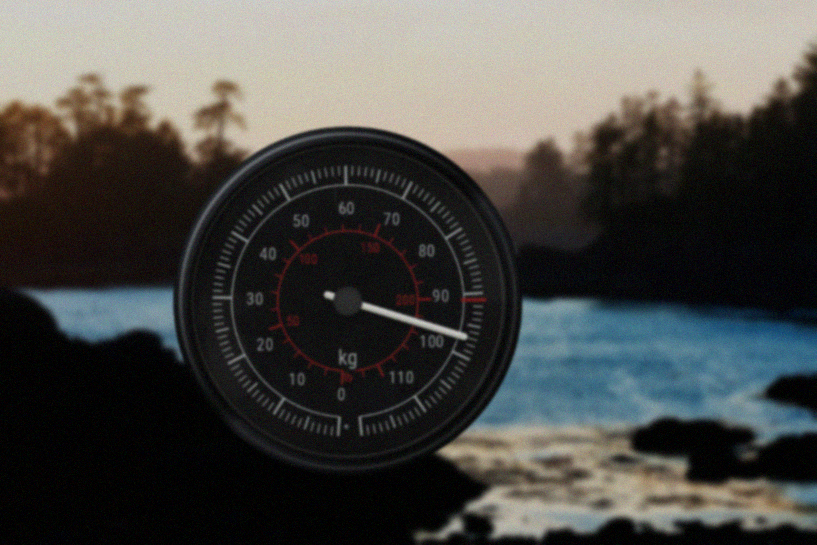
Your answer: 97kg
